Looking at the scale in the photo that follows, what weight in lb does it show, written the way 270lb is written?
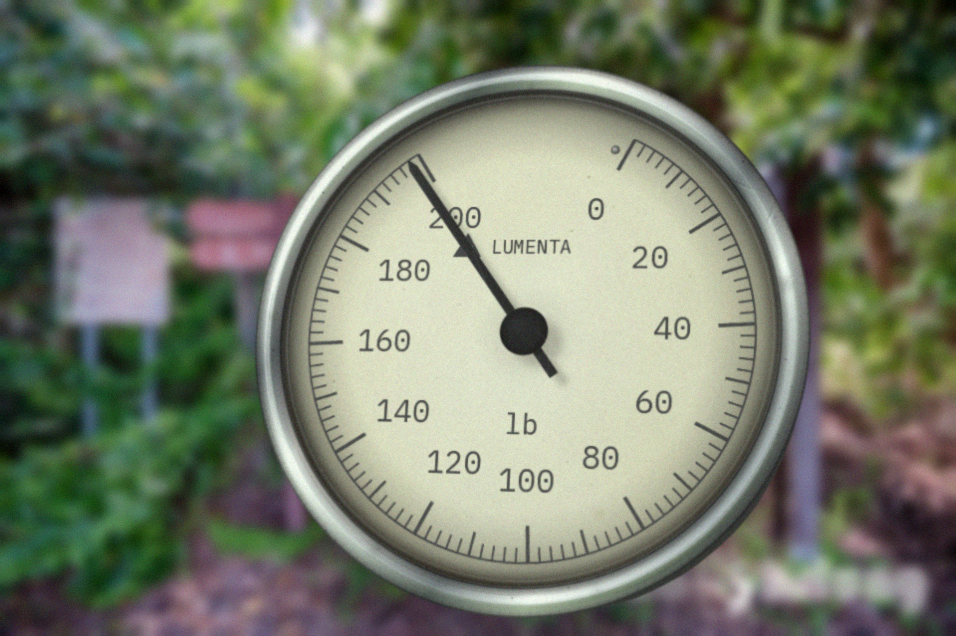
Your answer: 198lb
